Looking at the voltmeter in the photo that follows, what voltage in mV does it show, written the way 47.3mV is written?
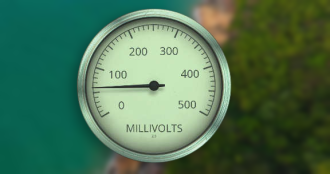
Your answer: 60mV
